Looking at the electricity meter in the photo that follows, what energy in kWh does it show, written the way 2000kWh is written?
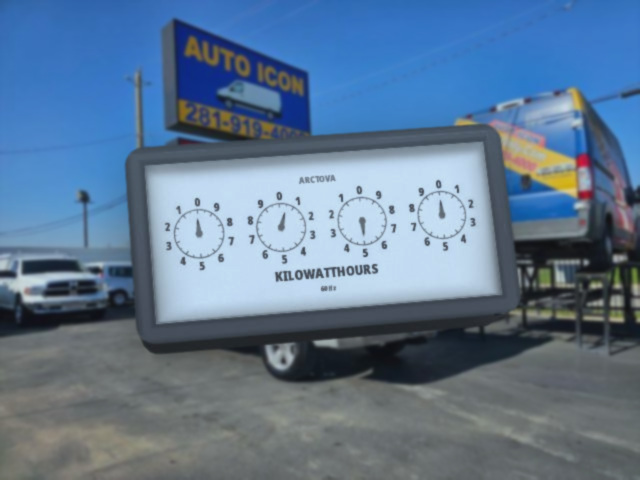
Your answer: 50kWh
